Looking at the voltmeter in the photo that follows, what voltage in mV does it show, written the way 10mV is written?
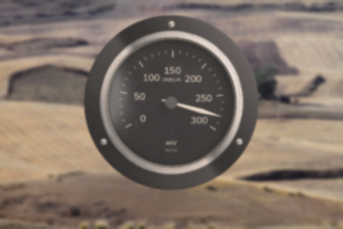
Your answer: 280mV
